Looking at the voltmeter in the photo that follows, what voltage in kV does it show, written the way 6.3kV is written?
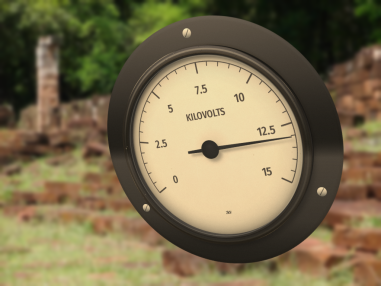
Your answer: 13kV
